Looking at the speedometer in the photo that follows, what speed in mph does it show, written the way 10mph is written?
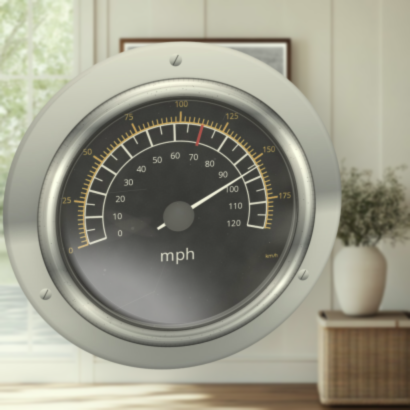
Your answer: 95mph
